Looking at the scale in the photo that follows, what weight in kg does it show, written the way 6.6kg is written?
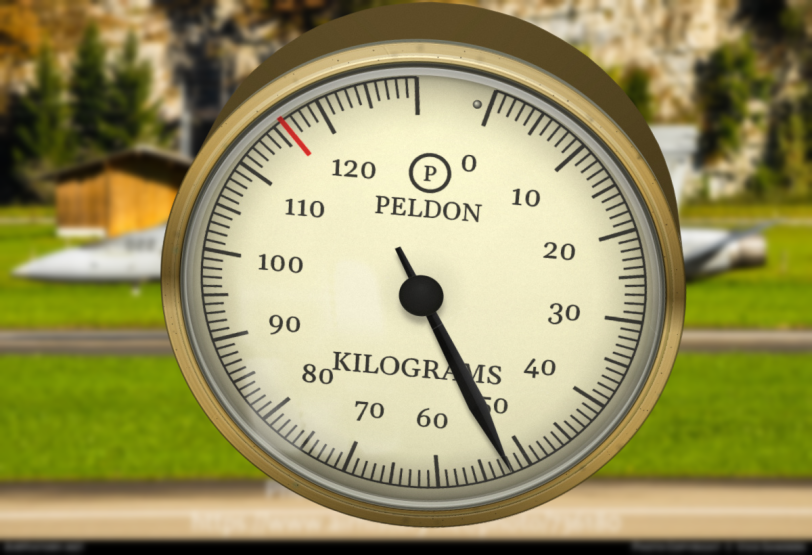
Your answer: 52kg
